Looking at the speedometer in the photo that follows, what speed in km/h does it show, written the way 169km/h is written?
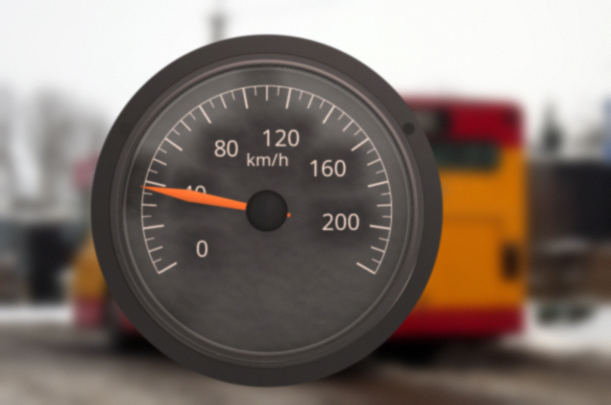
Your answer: 37.5km/h
